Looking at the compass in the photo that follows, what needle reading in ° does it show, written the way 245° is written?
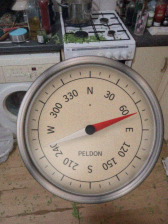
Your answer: 70°
